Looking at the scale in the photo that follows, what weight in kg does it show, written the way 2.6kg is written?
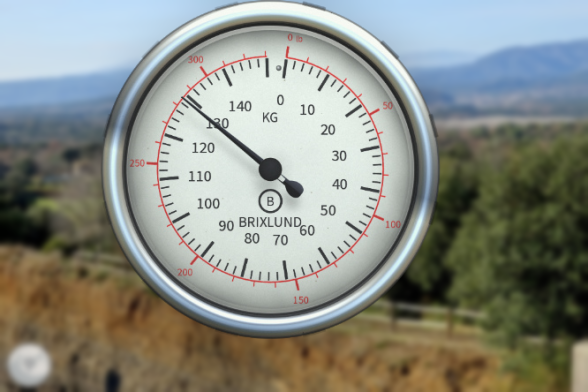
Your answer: 129kg
